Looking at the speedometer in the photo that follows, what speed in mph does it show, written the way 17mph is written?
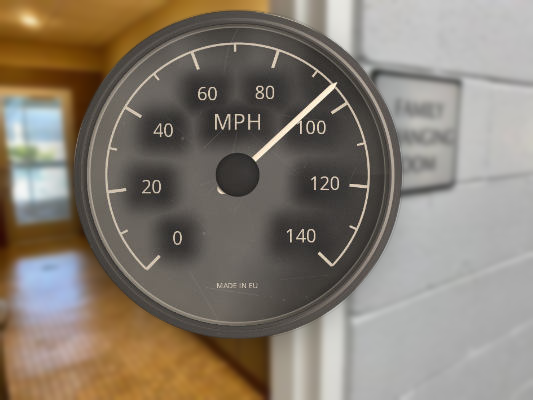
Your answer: 95mph
